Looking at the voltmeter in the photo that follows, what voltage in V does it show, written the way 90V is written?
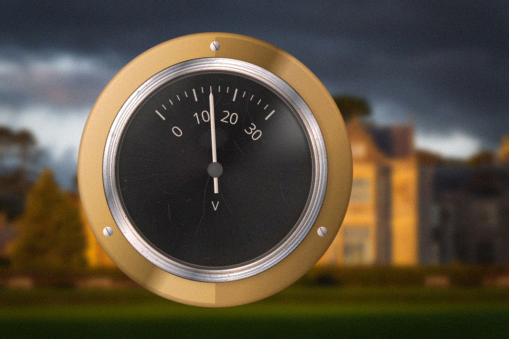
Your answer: 14V
